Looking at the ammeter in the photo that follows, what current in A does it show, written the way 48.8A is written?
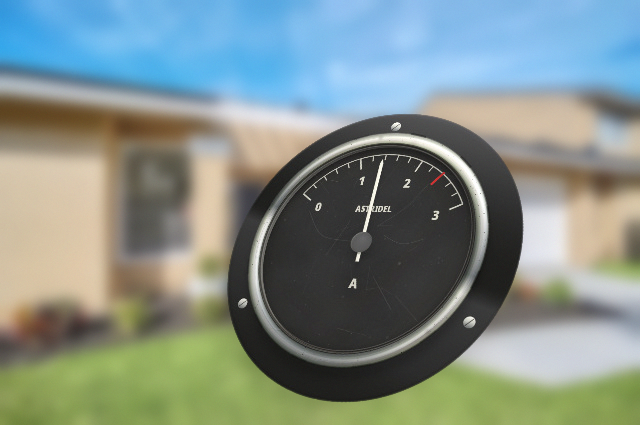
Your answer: 1.4A
